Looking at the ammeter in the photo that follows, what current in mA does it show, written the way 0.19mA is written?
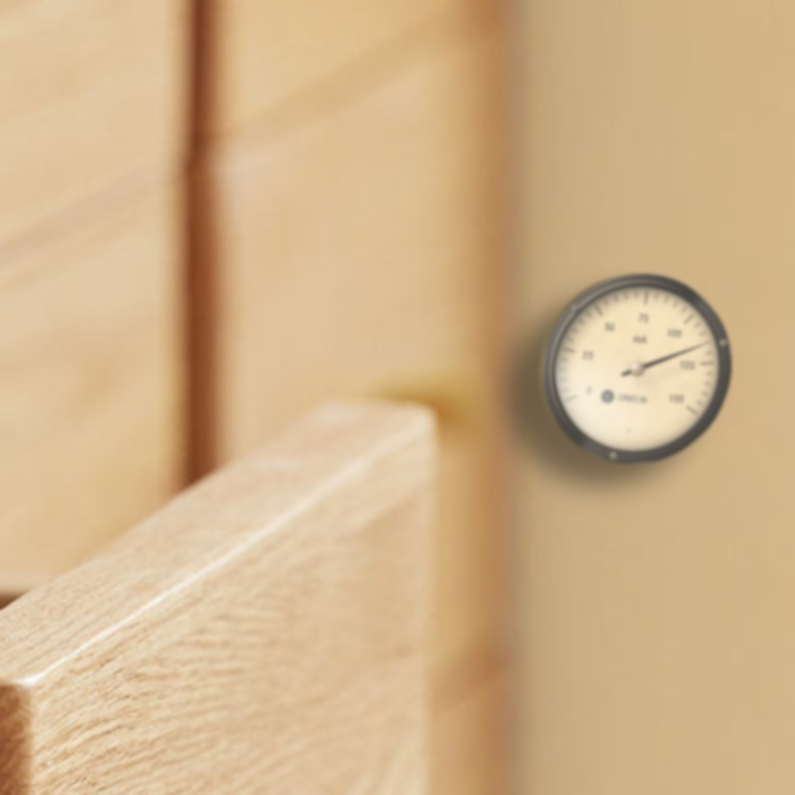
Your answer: 115mA
